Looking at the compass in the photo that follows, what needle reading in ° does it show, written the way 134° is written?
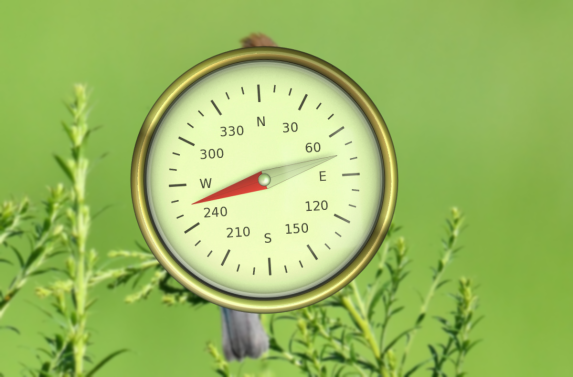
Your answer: 255°
